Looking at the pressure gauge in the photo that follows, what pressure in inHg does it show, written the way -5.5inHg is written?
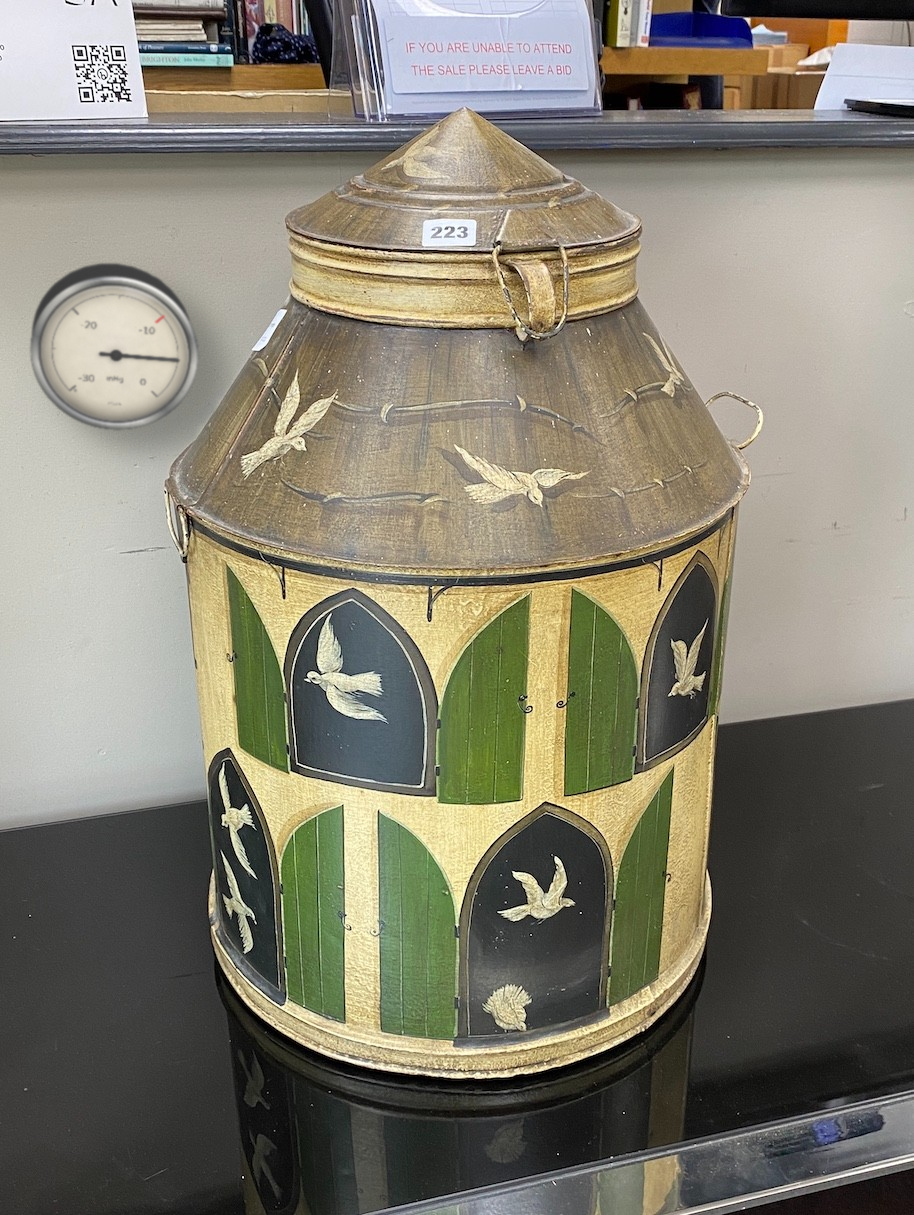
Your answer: -5inHg
